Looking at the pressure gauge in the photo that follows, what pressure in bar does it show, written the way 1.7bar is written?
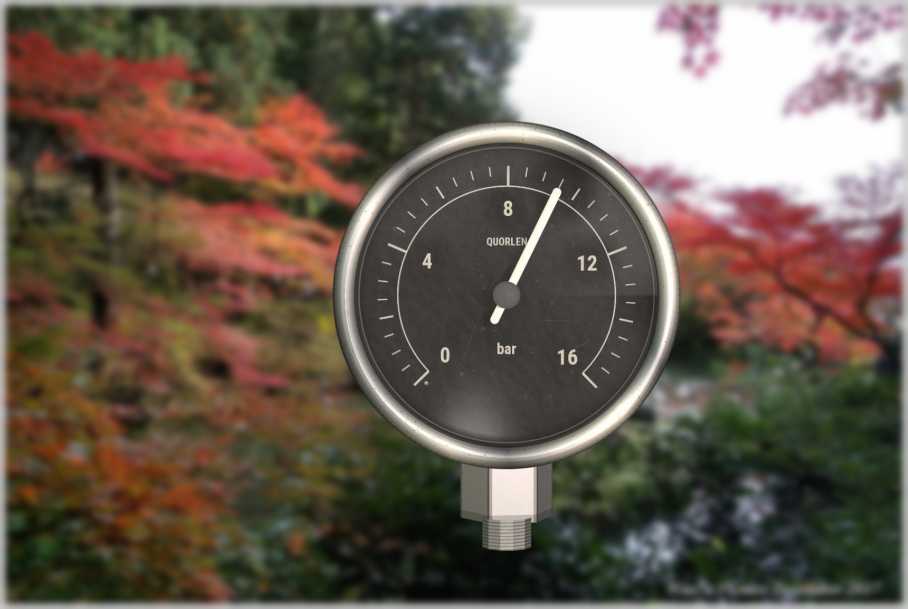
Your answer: 9.5bar
